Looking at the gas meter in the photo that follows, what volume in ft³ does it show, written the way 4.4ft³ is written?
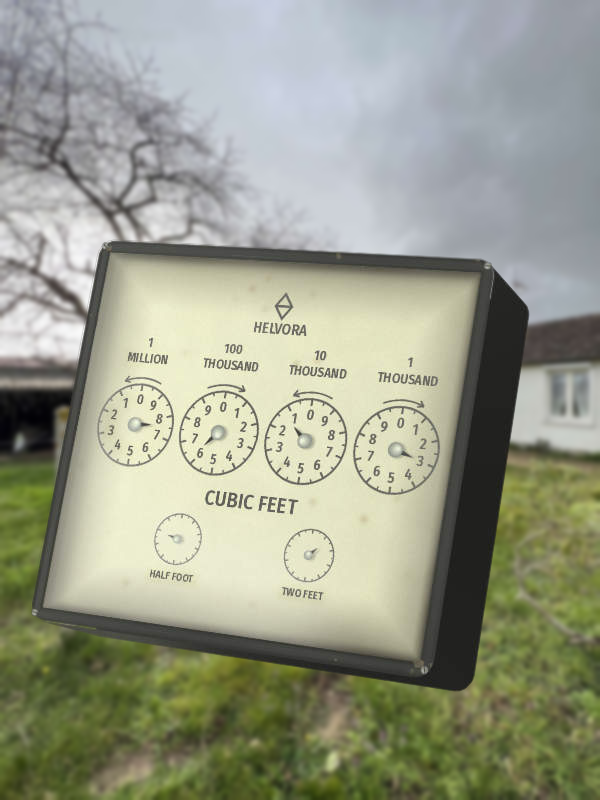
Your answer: 761300ft³
